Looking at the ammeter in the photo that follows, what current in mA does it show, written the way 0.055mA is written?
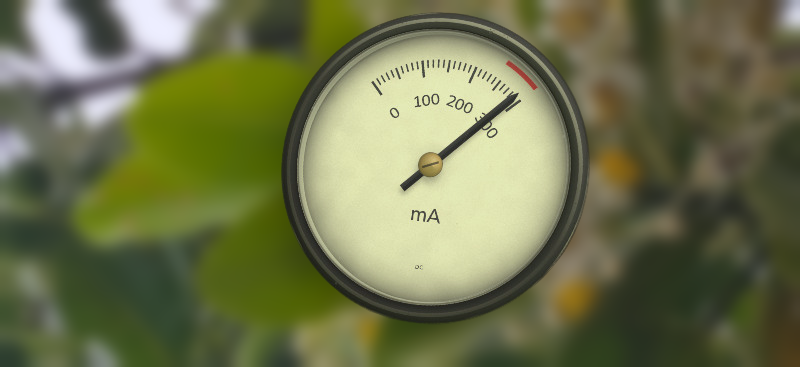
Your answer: 290mA
